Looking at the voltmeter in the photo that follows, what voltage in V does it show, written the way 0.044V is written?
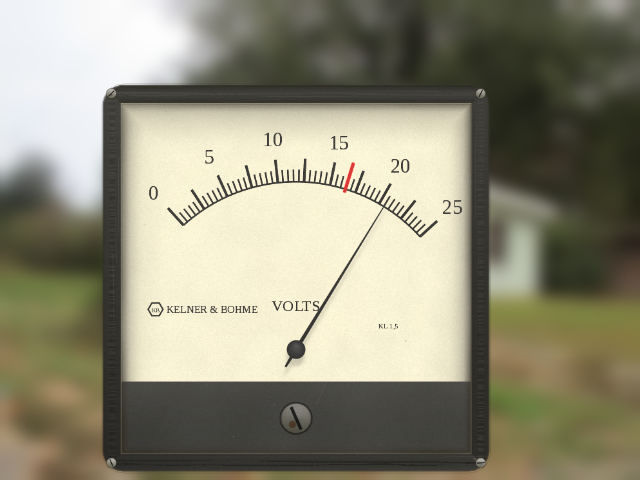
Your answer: 20.5V
